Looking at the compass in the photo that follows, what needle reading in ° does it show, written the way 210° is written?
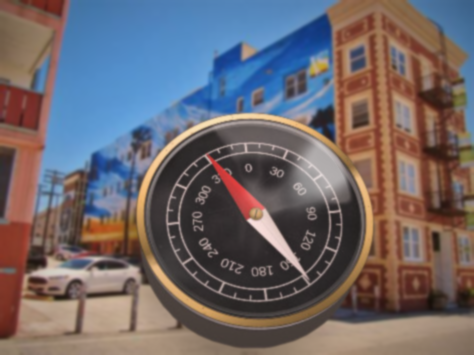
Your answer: 330°
